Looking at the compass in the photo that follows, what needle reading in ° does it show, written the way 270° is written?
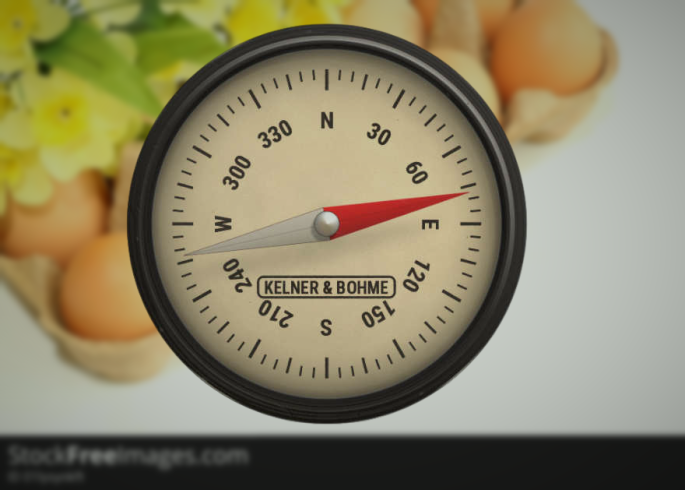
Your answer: 77.5°
